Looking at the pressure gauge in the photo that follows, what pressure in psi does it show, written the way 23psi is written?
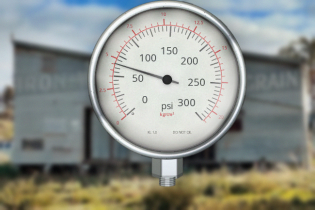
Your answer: 65psi
